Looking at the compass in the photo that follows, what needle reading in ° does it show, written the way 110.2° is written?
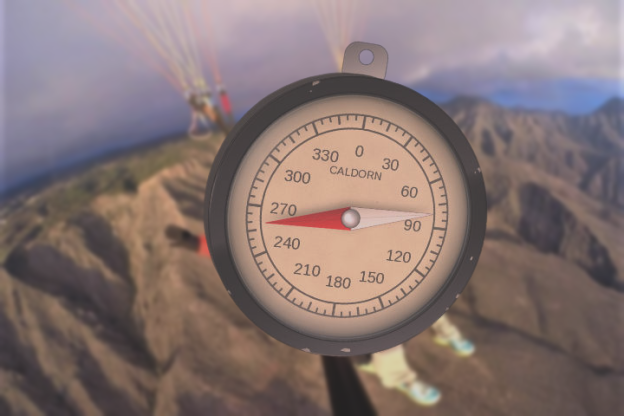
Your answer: 260°
